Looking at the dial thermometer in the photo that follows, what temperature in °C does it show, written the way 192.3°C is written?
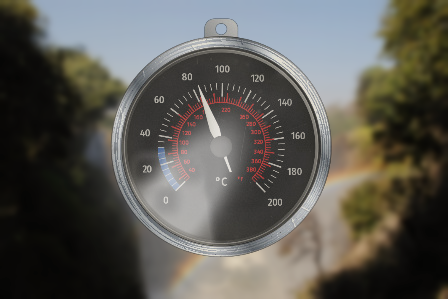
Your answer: 84°C
